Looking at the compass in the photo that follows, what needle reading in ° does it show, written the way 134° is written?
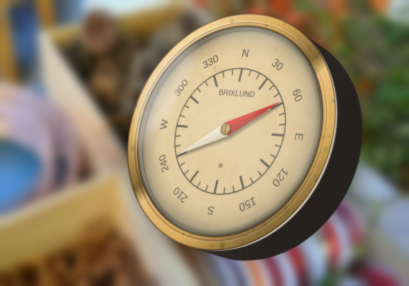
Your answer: 60°
